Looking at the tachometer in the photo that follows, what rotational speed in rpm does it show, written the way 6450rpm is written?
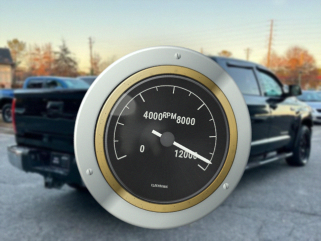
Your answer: 11500rpm
